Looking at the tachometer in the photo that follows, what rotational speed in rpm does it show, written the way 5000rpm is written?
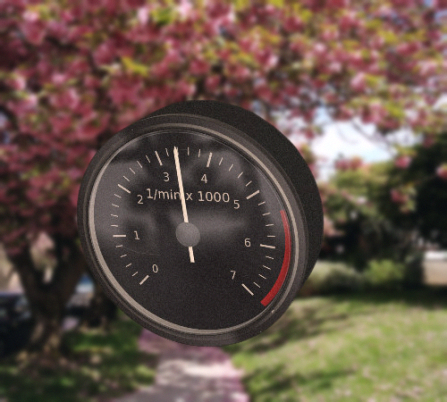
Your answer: 3400rpm
